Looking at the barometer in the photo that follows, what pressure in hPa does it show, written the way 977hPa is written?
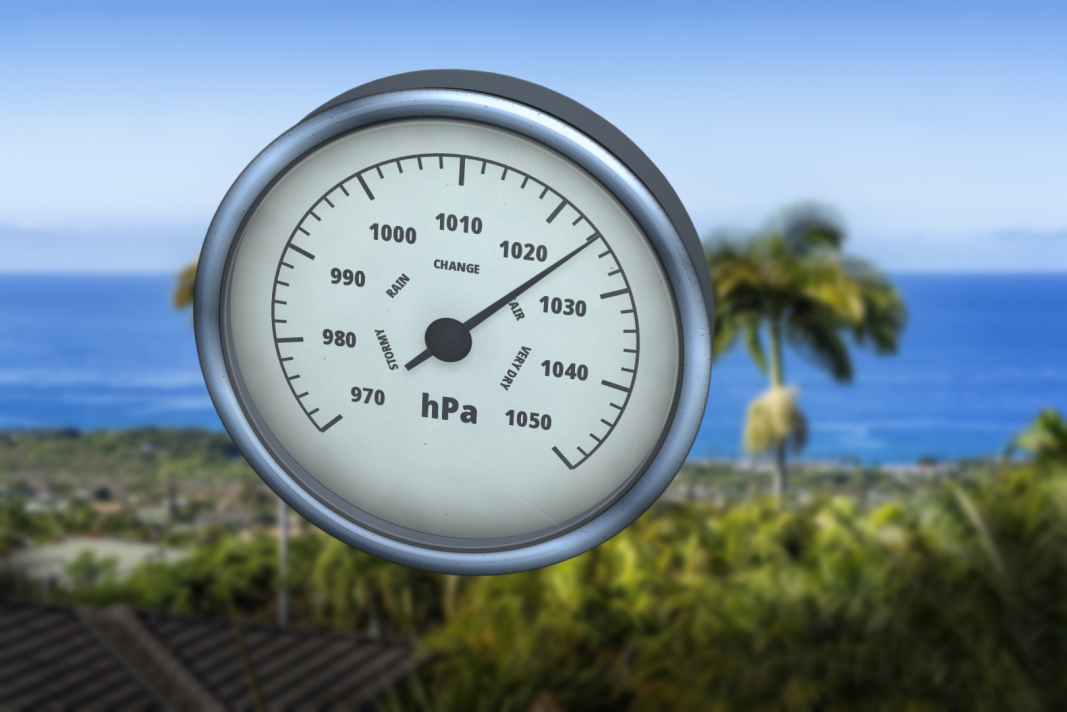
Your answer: 1024hPa
